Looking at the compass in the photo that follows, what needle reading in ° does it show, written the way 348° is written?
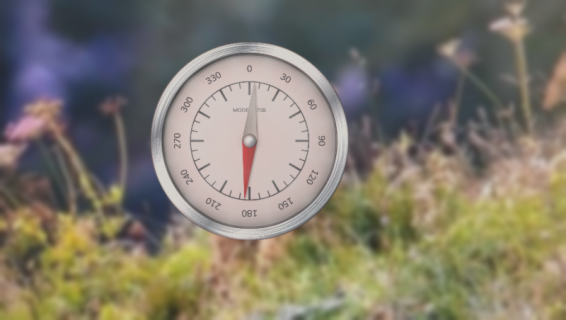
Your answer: 185°
